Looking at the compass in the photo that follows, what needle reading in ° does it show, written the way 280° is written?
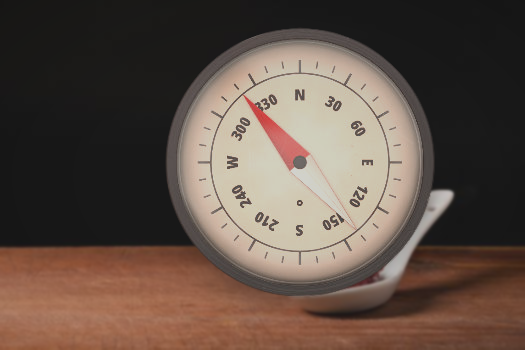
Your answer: 320°
